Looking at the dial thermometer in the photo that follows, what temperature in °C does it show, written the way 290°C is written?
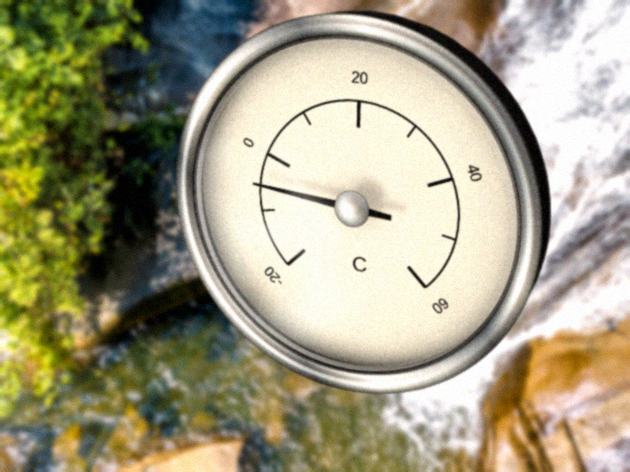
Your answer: -5°C
